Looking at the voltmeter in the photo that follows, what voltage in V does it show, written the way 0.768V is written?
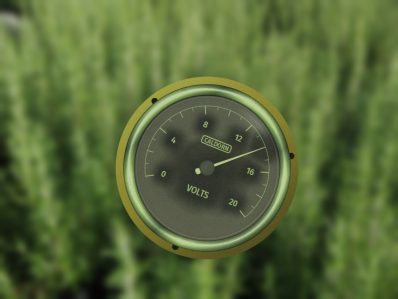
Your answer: 14V
